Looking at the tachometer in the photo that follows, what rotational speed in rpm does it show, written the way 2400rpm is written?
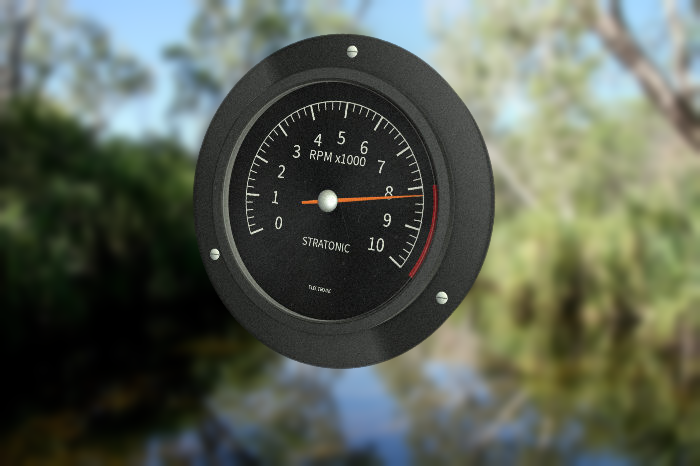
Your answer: 8200rpm
